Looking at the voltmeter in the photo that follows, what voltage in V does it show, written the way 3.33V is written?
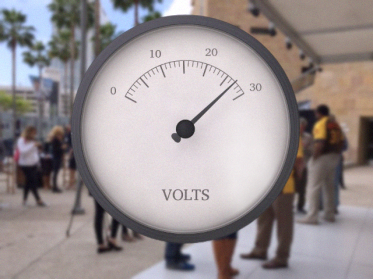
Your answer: 27V
